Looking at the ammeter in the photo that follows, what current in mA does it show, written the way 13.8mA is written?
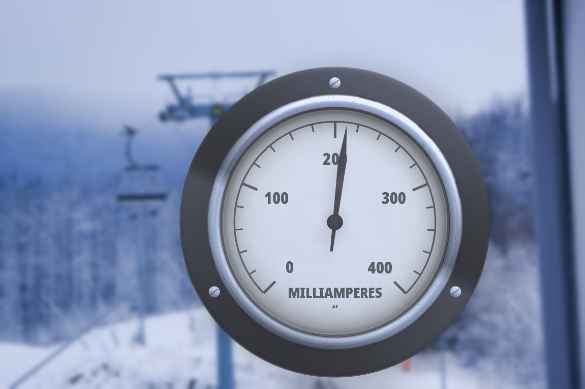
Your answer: 210mA
